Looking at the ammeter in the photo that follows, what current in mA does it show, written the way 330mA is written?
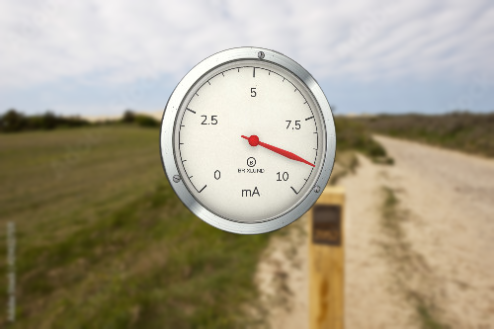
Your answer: 9mA
